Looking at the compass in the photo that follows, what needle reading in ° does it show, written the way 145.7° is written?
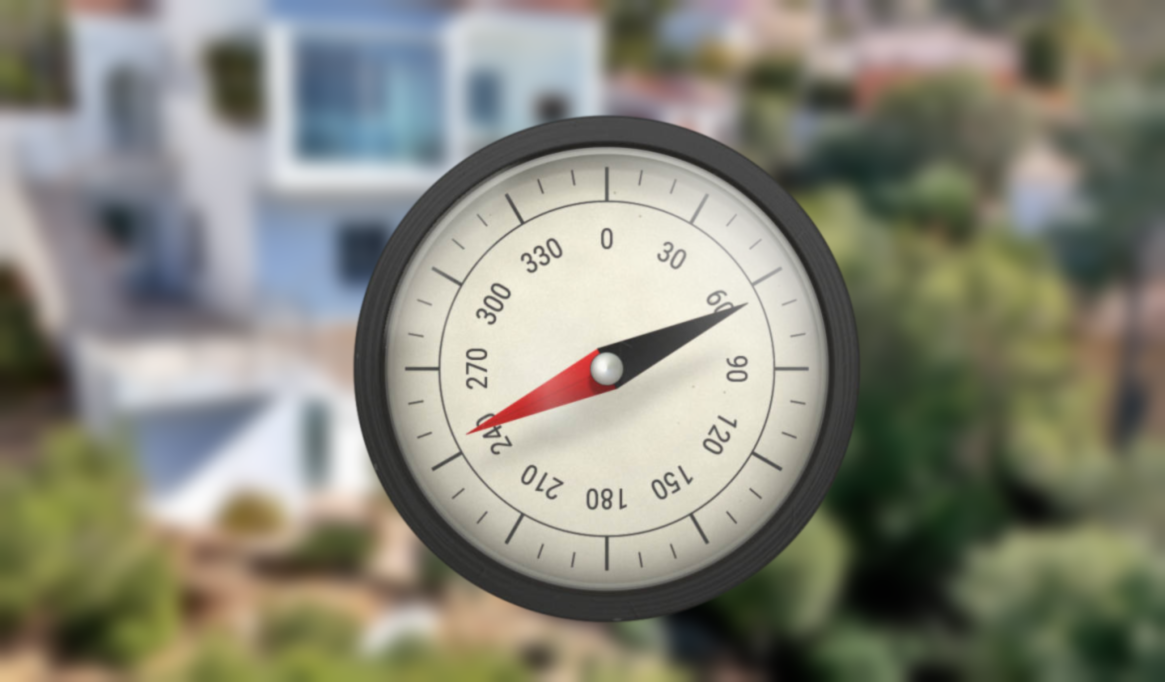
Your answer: 245°
